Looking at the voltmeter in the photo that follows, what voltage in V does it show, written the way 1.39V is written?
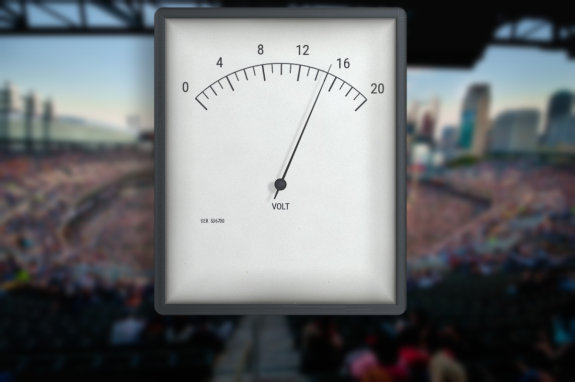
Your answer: 15V
